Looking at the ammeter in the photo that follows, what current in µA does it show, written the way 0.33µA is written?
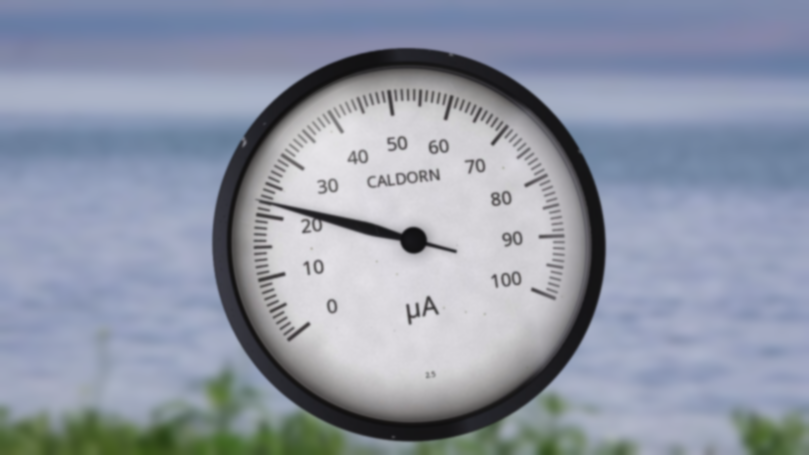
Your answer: 22µA
